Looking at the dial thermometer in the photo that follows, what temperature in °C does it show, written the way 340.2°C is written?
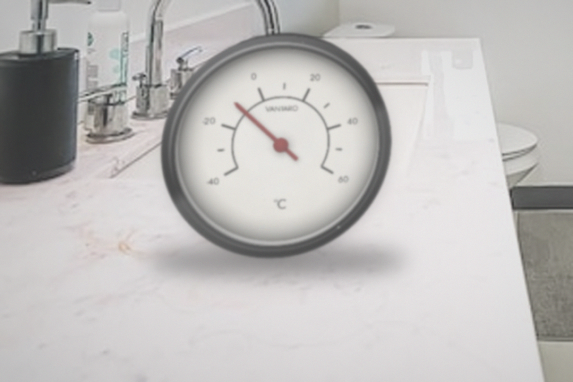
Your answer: -10°C
